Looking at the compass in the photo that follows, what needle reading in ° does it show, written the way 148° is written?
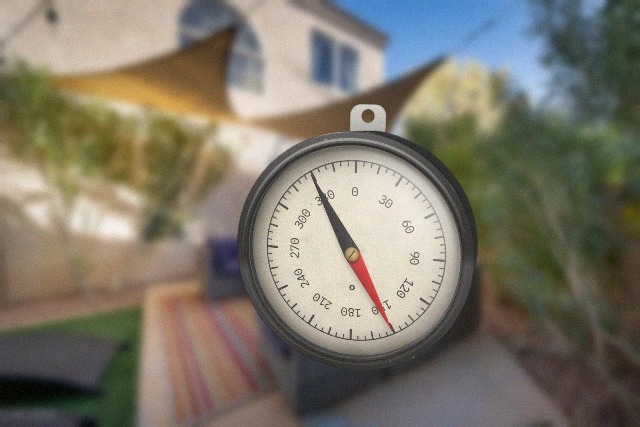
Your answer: 150°
